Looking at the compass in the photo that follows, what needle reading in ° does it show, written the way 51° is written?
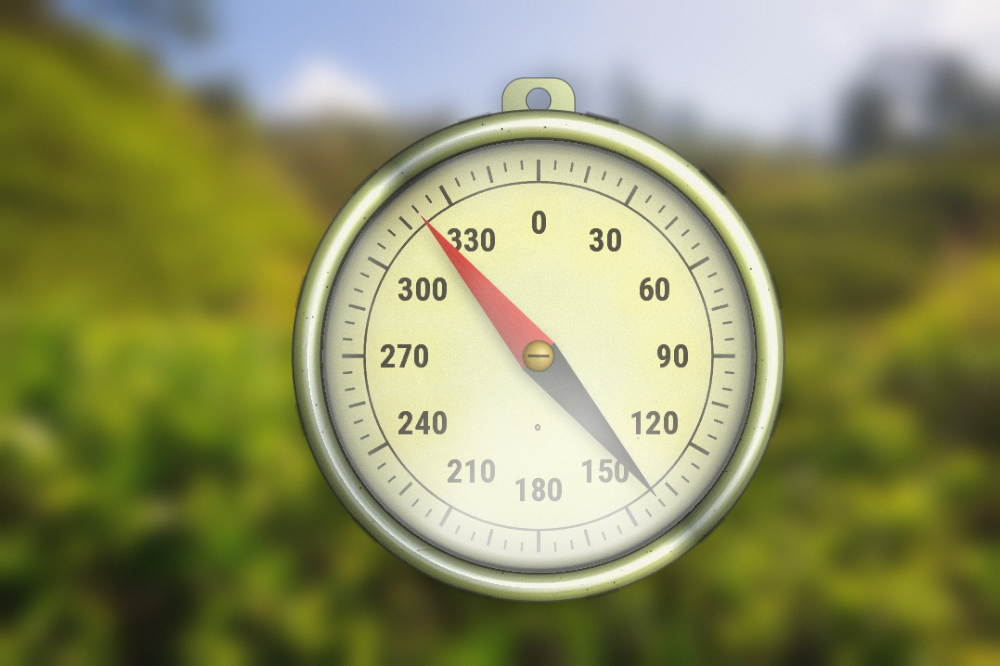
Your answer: 320°
